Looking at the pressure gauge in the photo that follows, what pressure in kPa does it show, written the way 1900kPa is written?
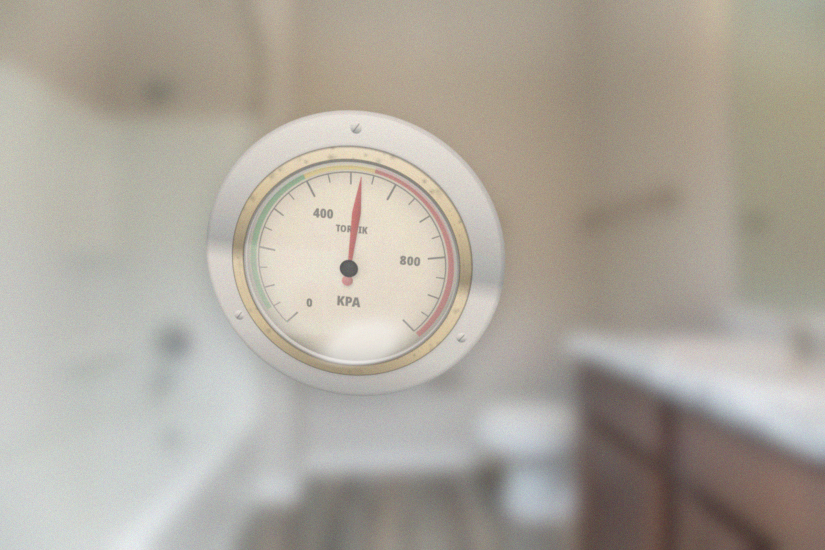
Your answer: 525kPa
